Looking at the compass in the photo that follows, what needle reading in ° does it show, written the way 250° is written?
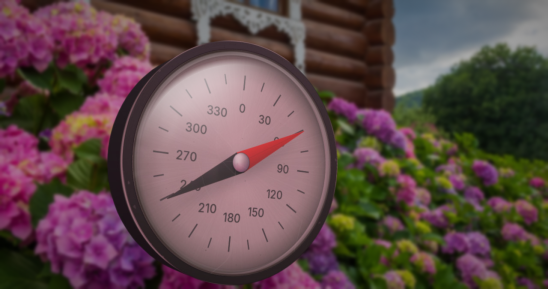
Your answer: 60°
